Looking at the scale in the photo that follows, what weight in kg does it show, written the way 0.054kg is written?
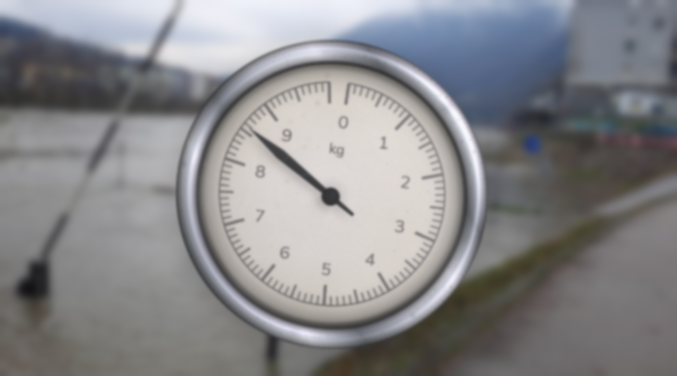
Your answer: 8.6kg
